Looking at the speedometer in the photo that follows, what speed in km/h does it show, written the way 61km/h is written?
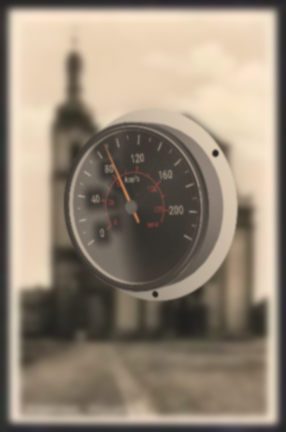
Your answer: 90km/h
